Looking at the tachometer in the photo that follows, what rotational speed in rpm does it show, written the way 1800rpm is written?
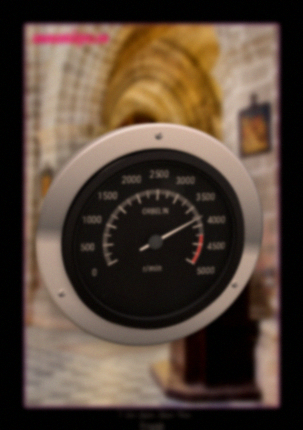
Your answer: 3750rpm
